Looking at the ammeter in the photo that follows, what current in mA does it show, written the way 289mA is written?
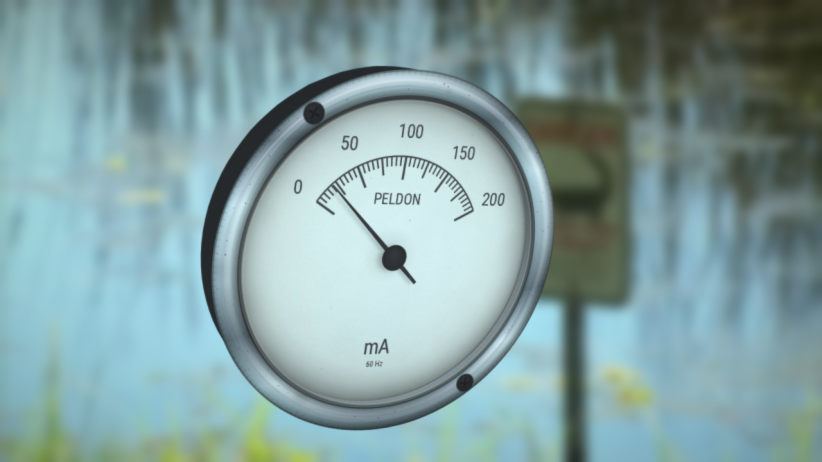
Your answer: 20mA
